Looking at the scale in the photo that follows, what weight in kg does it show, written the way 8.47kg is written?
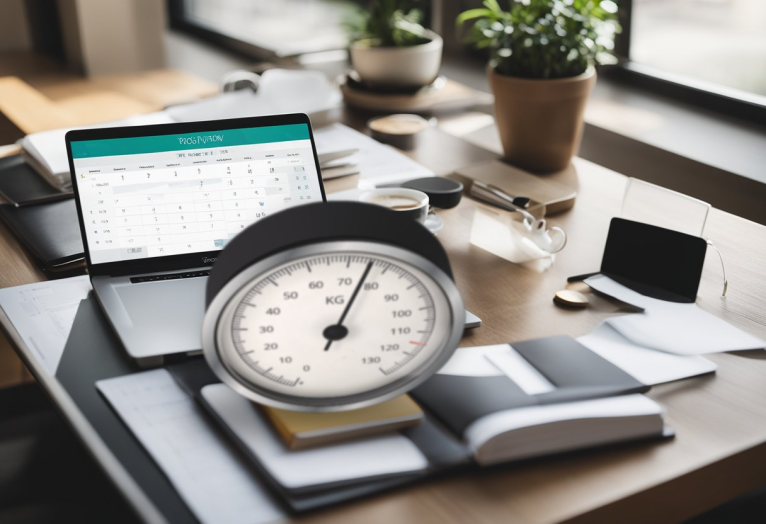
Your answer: 75kg
